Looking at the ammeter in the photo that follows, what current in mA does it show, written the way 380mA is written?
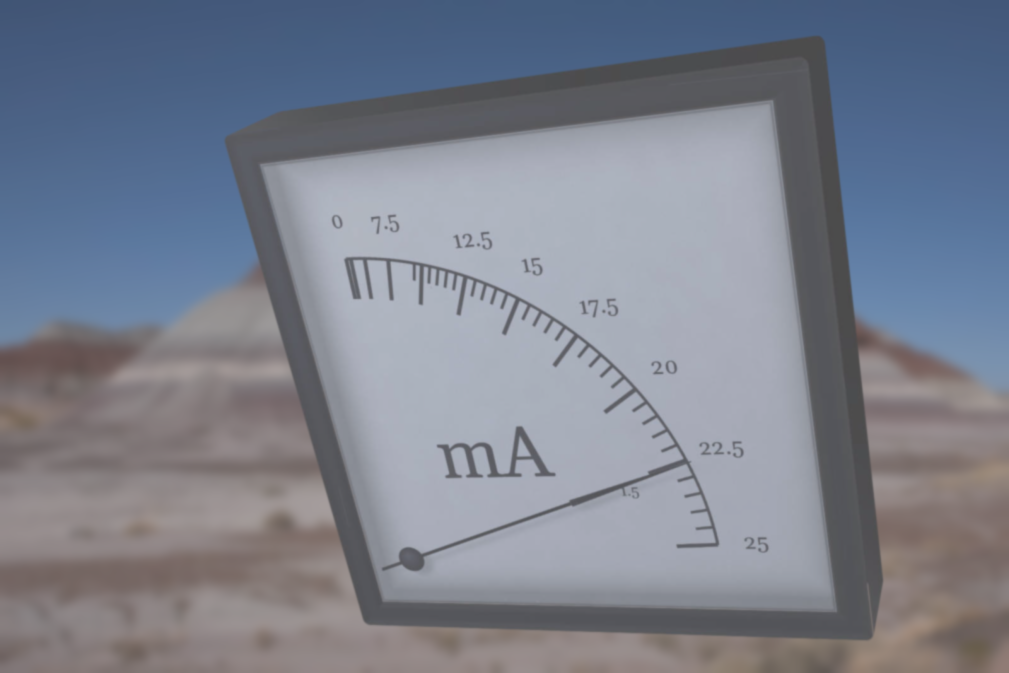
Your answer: 22.5mA
